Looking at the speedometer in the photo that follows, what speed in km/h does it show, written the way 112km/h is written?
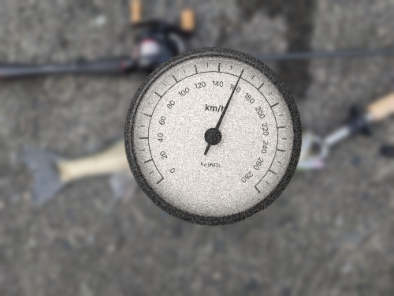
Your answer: 160km/h
